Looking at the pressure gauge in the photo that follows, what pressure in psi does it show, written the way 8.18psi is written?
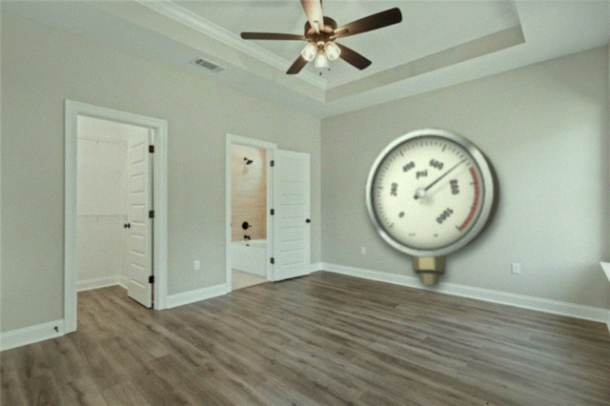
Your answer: 700psi
